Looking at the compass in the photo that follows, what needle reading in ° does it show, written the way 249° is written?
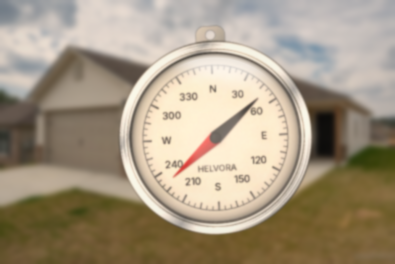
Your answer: 230°
